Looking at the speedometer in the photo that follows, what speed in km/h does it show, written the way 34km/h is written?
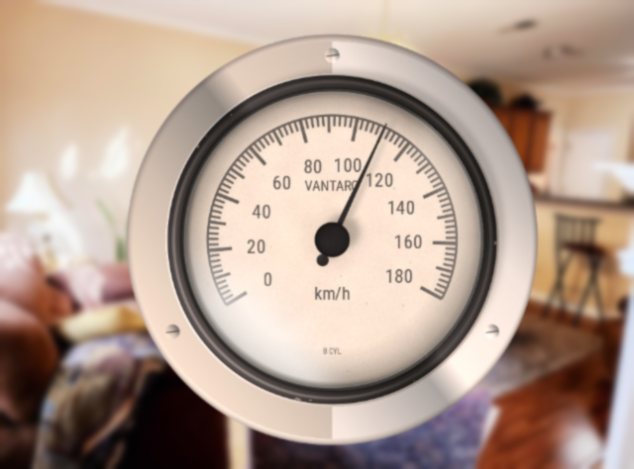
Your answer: 110km/h
